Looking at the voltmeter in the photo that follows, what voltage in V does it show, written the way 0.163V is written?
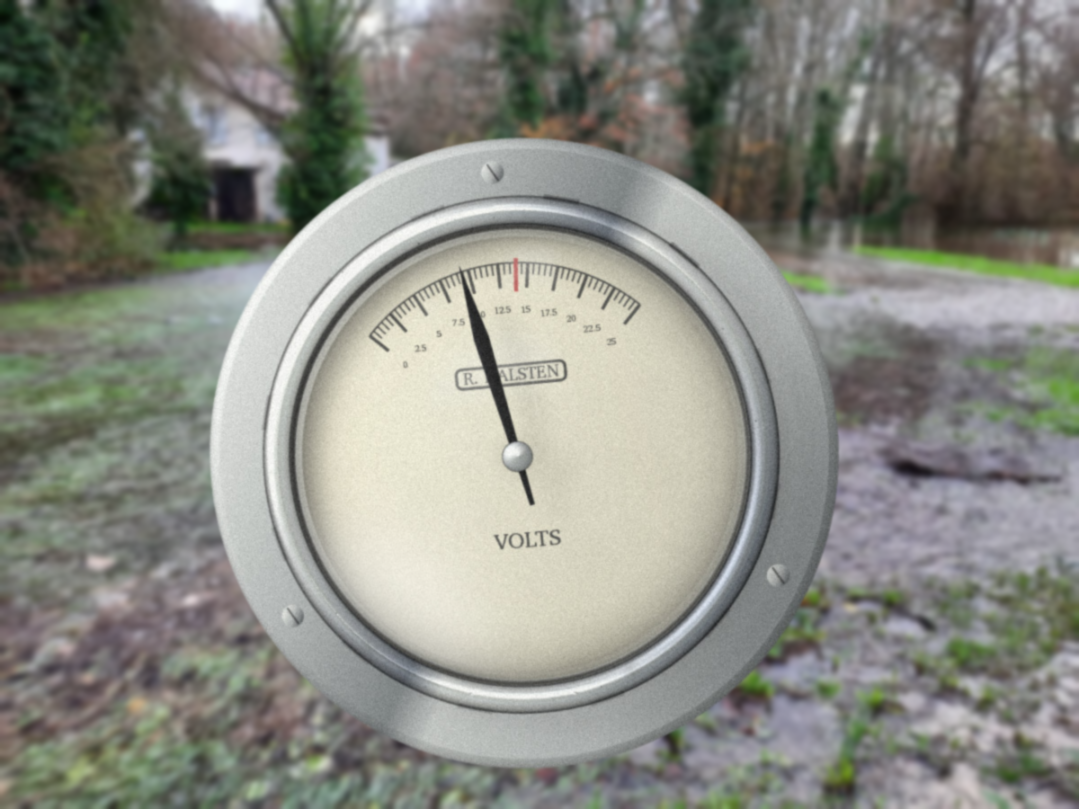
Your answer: 9.5V
